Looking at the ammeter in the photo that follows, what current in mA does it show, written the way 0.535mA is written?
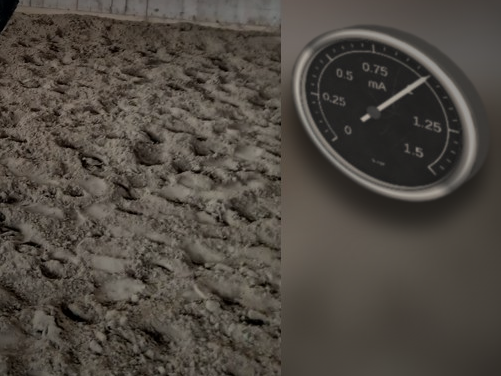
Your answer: 1mA
